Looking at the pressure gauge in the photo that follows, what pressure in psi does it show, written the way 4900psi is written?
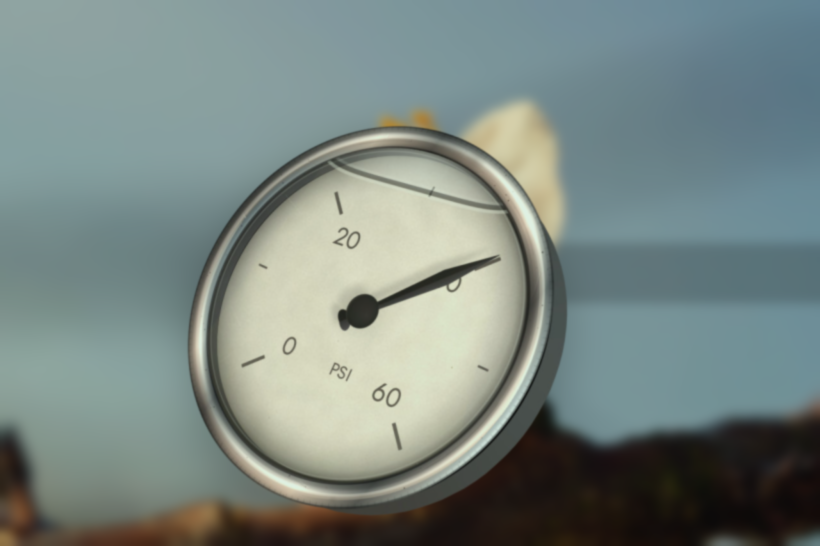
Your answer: 40psi
